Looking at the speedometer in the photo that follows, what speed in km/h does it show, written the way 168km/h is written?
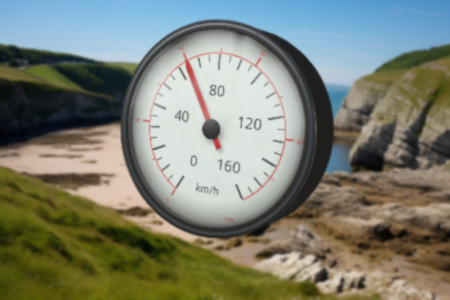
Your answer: 65km/h
